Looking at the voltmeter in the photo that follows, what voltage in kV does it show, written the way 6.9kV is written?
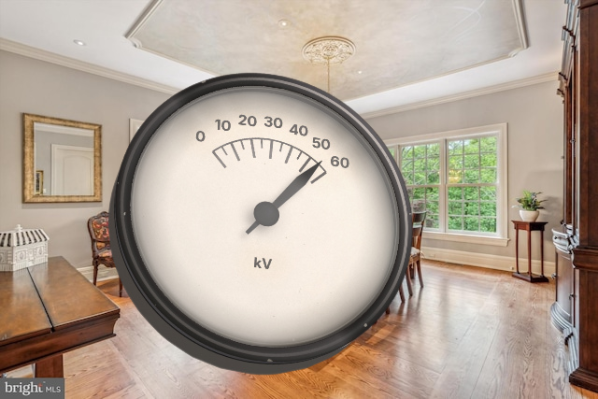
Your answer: 55kV
